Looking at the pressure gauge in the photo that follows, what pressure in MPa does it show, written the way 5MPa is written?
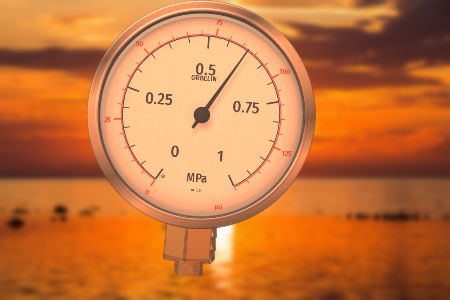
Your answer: 0.6MPa
